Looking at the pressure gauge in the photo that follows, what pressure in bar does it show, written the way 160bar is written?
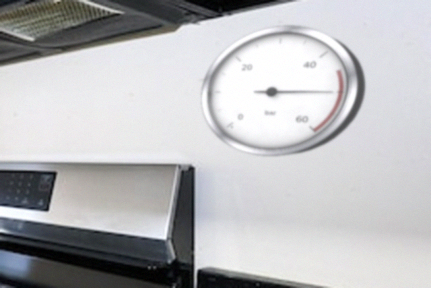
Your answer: 50bar
